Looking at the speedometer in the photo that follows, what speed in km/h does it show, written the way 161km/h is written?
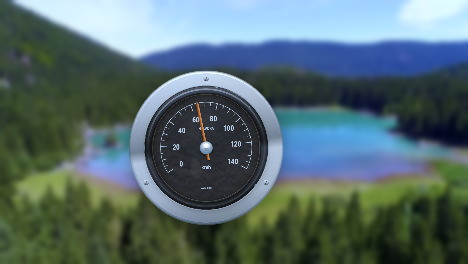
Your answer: 65km/h
